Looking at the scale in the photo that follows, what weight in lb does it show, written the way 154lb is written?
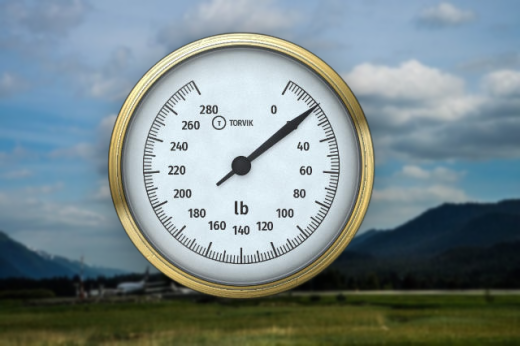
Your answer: 20lb
